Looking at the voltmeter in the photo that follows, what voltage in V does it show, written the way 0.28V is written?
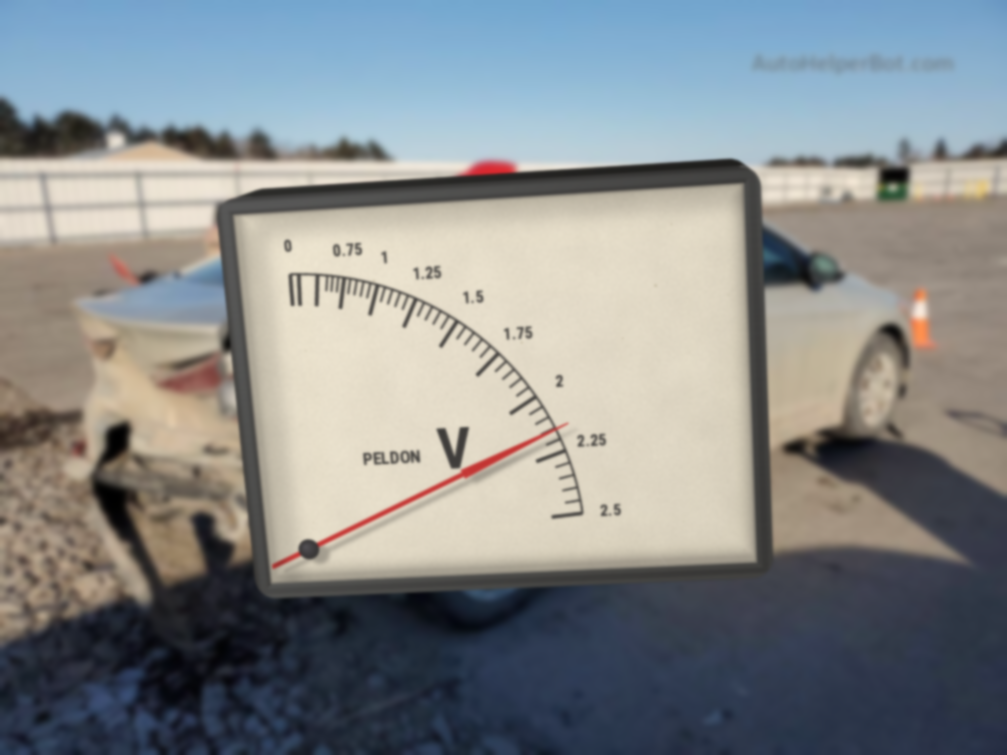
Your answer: 2.15V
